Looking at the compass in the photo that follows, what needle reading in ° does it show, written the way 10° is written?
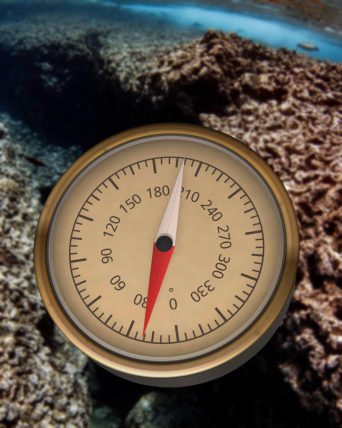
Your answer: 20°
